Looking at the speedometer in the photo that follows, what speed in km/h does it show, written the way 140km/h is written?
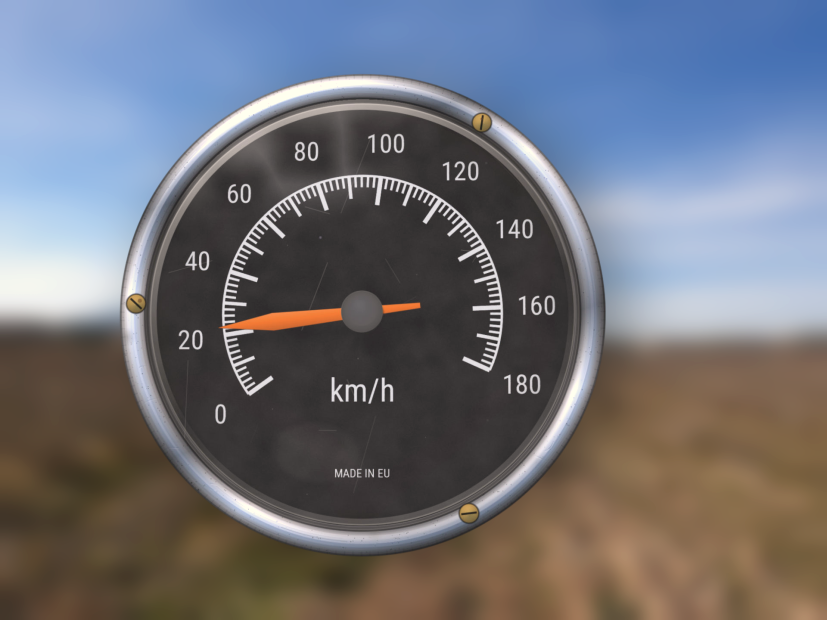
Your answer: 22km/h
